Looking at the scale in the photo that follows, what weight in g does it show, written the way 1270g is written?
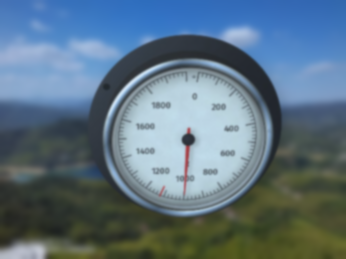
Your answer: 1000g
